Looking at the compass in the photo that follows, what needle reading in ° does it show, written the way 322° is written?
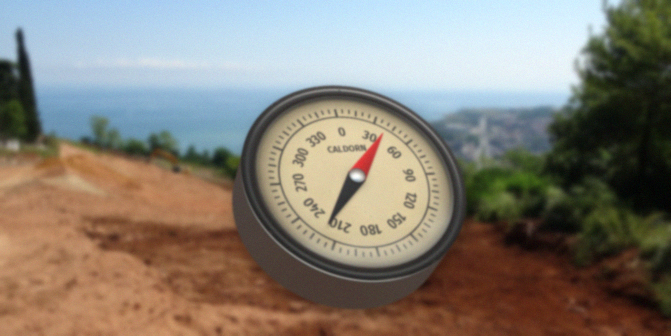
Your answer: 40°
